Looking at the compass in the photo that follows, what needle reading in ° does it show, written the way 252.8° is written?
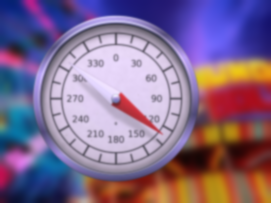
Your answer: 127.5°
